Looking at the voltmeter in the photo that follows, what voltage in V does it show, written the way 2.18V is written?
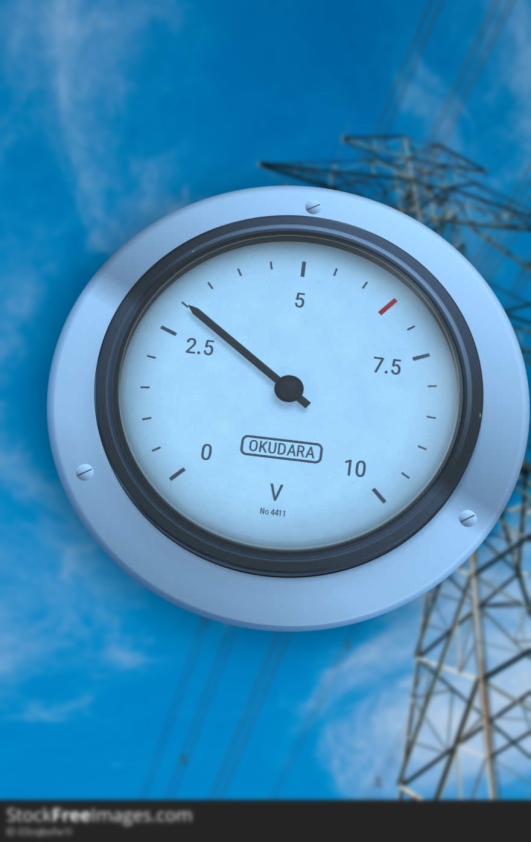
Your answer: 3V
